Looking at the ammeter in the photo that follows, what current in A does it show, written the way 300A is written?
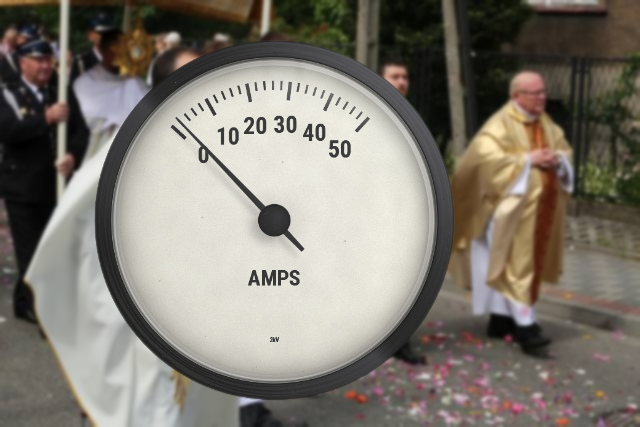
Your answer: 2A
